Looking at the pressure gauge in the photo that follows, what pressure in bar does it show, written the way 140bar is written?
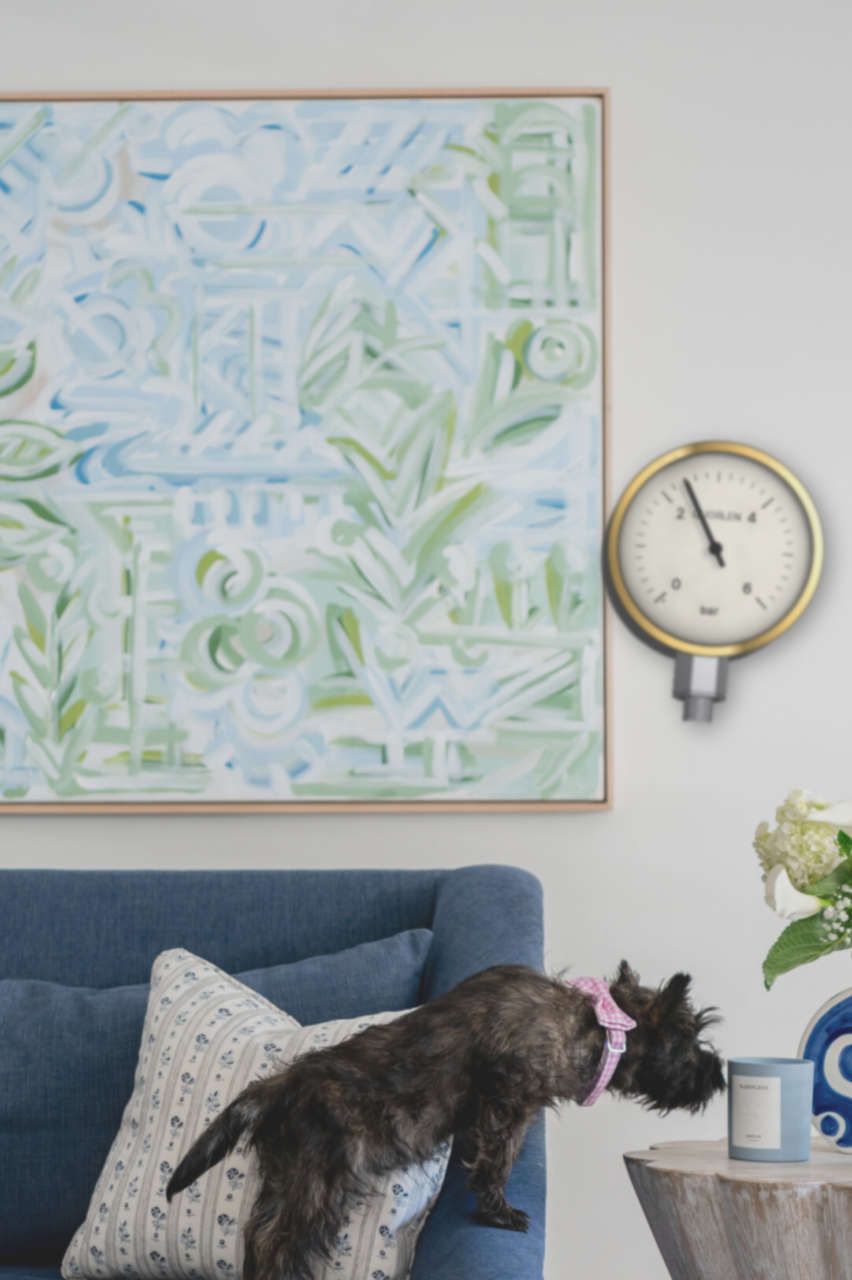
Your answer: 2.4bar
